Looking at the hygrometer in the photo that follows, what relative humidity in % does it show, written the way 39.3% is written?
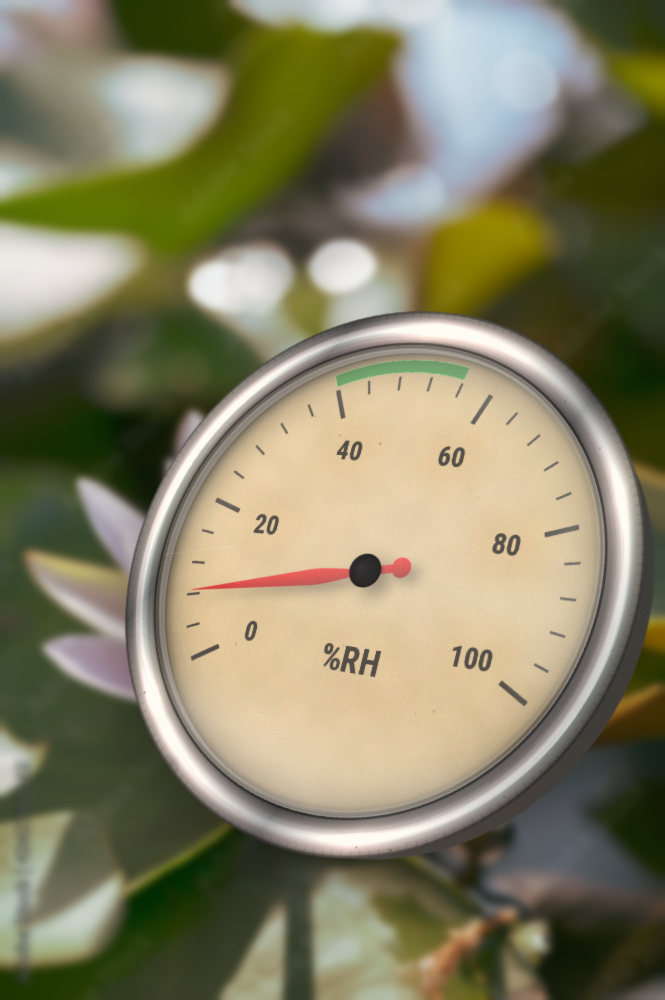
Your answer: 8%
